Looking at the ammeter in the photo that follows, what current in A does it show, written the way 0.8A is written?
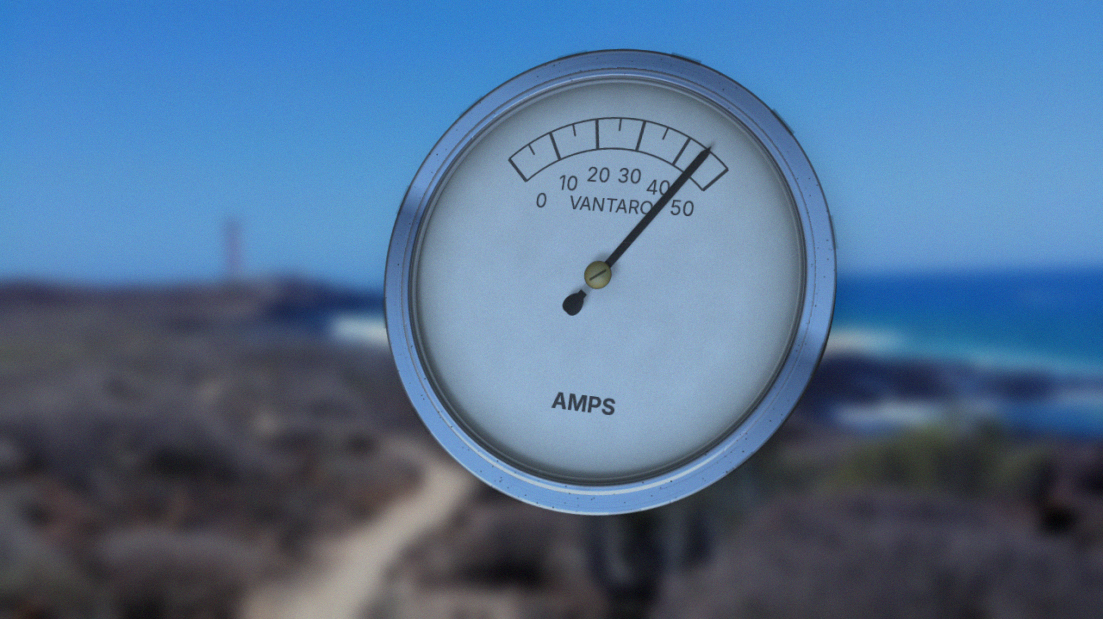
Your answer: 45A
